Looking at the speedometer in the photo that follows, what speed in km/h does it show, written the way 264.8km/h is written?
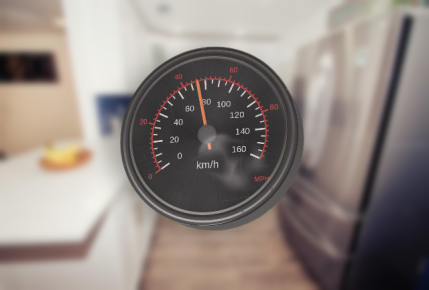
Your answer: 75km/h
